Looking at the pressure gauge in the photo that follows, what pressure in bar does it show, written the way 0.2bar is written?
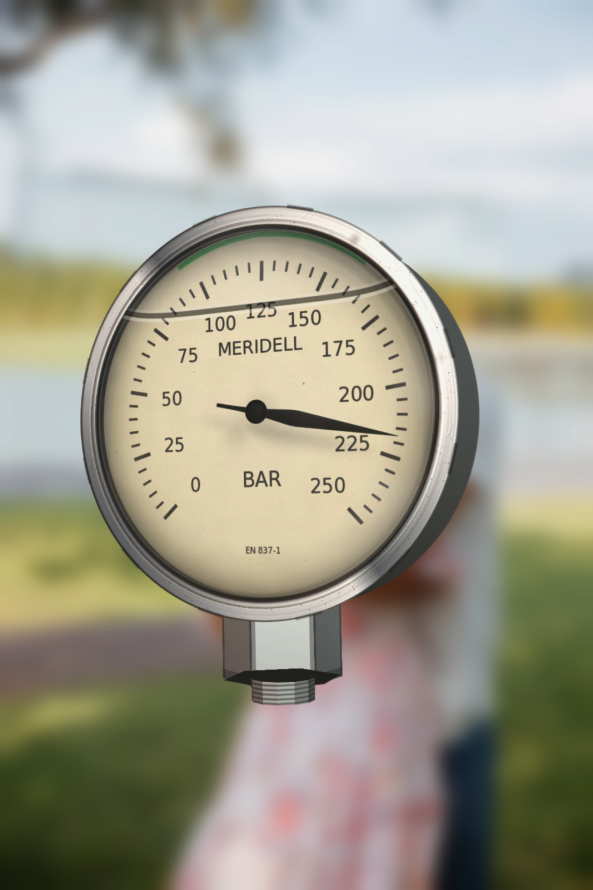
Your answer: 217.5bar
